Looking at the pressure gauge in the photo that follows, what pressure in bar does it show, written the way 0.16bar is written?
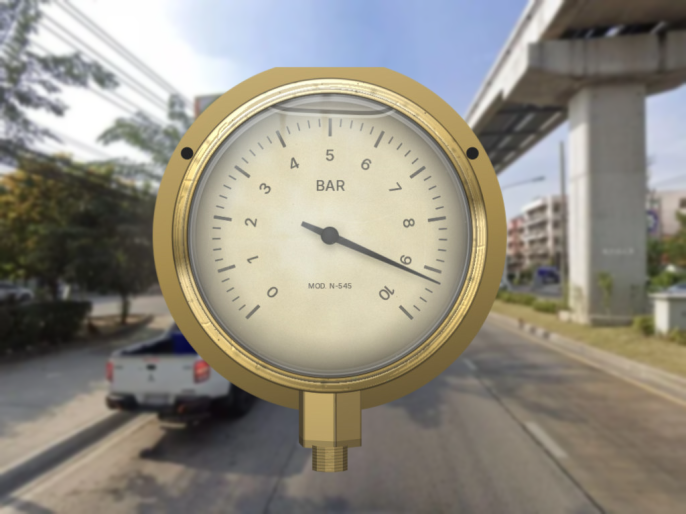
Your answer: 9.2bar
